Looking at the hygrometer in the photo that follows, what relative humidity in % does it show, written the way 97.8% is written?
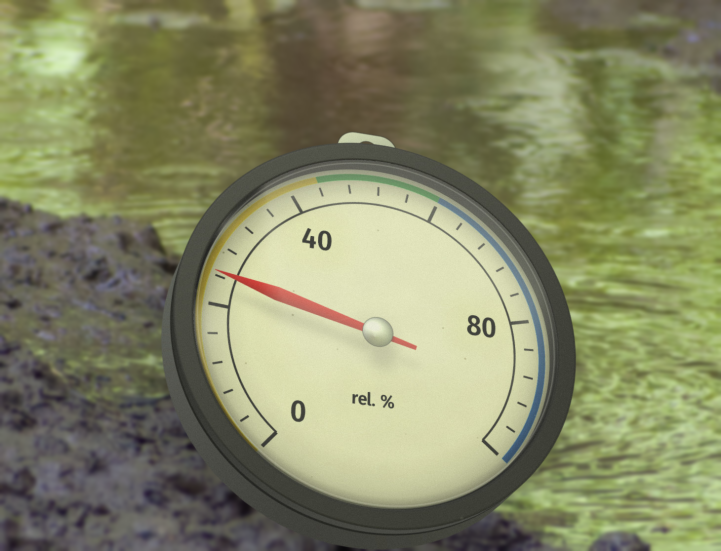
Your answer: 24%
